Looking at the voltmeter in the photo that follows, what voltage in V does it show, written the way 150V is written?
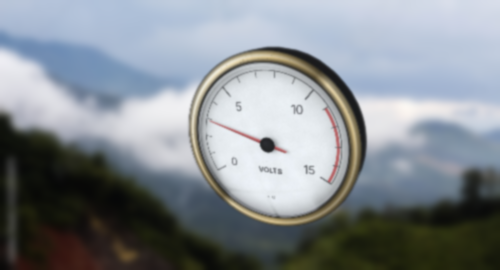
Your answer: 3V
